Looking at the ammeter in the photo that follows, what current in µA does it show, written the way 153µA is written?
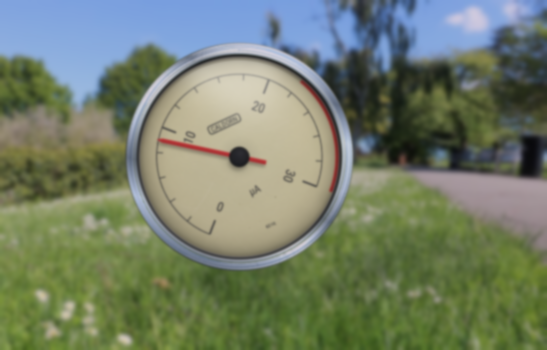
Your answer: 9µA
